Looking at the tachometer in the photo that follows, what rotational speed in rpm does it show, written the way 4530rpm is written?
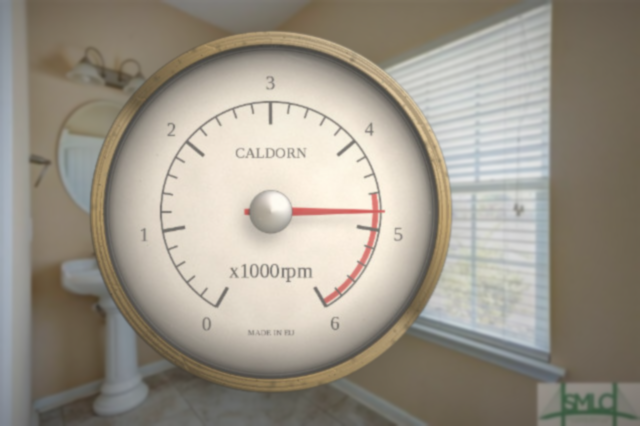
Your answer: 4800rpm
